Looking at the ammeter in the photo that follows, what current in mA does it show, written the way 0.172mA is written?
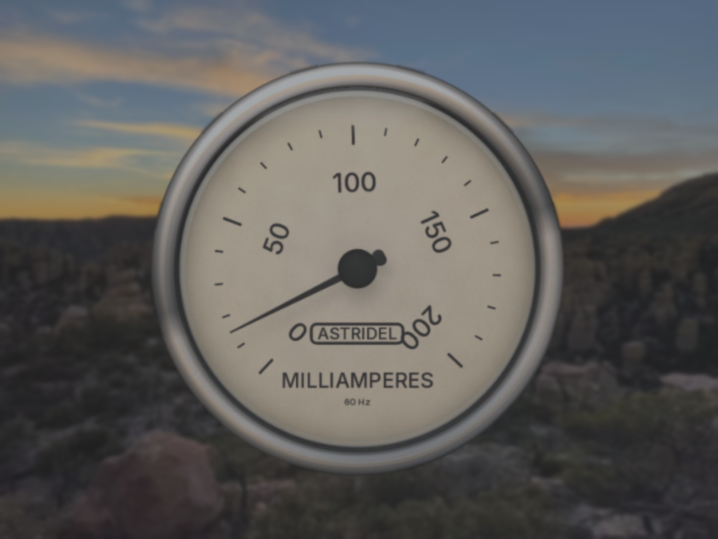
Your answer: 15mA
